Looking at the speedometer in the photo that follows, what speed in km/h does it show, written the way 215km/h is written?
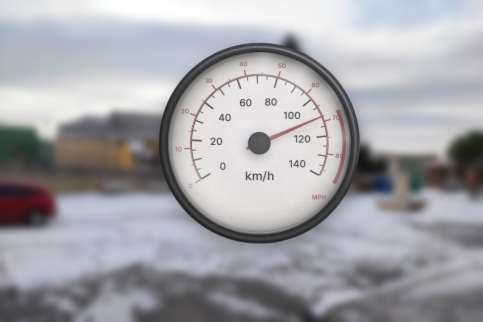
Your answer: 110km/h
